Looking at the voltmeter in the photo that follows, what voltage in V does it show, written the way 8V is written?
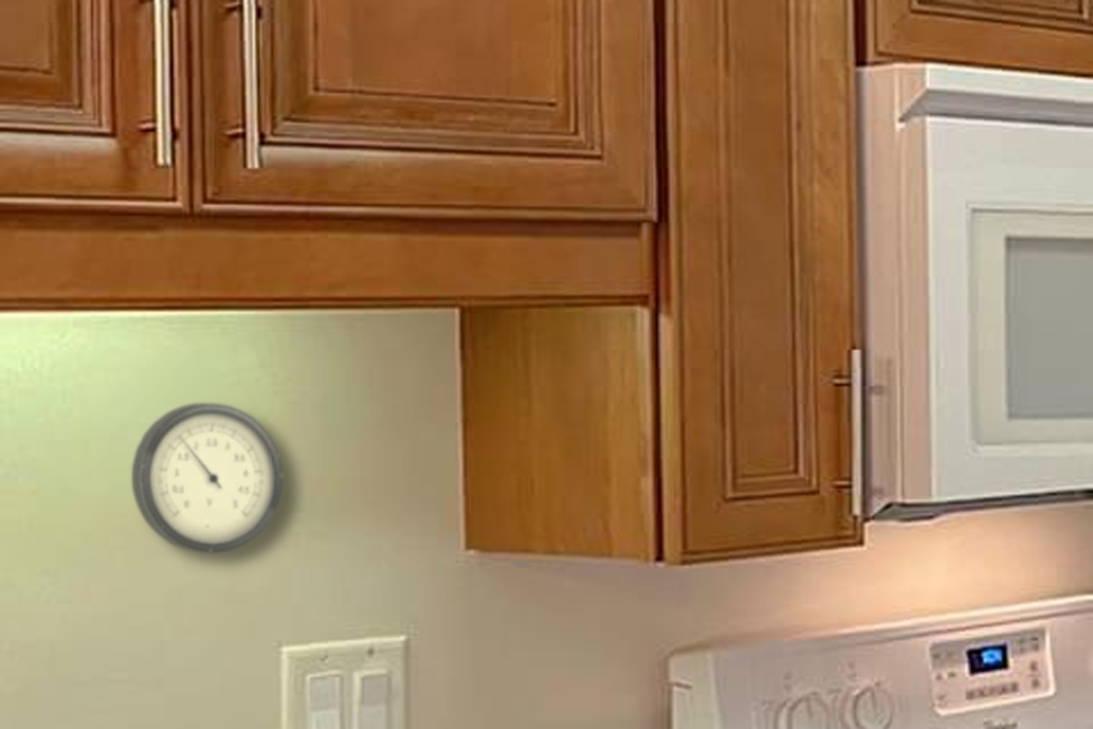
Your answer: 1.75V
